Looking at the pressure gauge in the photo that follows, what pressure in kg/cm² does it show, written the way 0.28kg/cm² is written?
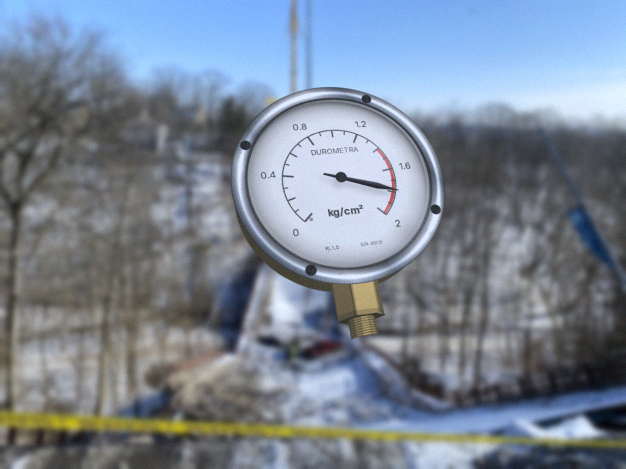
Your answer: 1.8kg/cm²
